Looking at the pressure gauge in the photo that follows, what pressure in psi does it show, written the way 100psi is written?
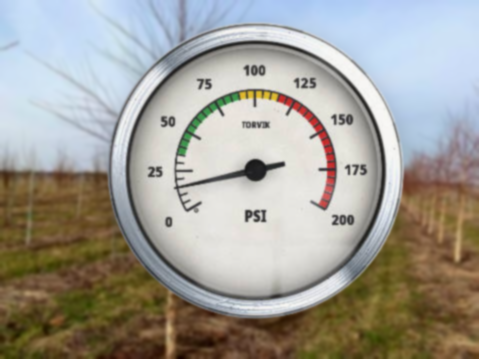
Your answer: 15psi
